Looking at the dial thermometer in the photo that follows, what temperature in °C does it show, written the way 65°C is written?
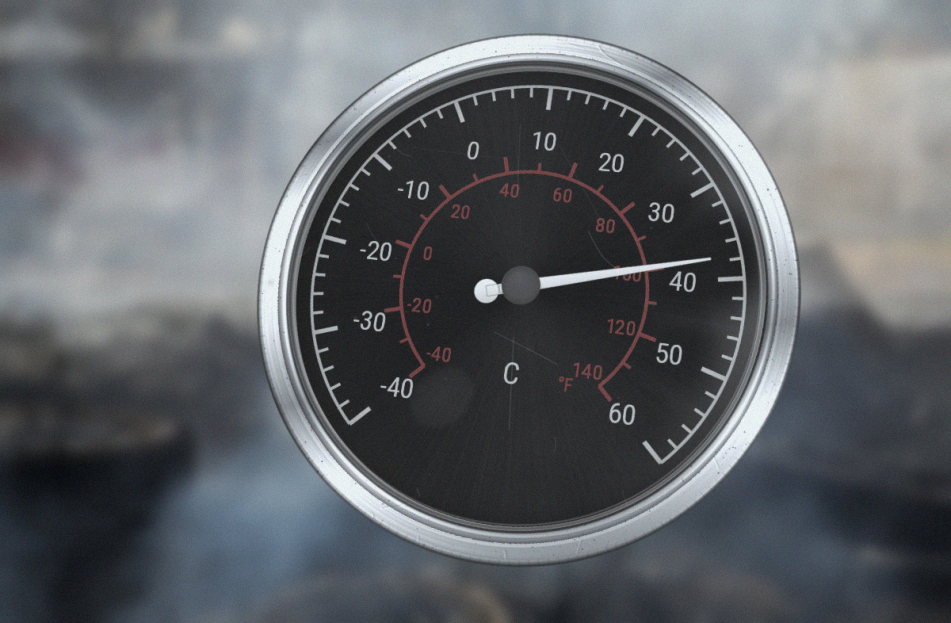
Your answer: 38°C
